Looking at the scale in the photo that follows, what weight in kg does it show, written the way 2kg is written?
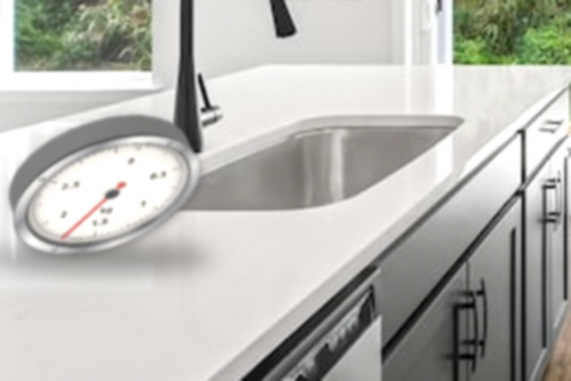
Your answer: 1.75kg
